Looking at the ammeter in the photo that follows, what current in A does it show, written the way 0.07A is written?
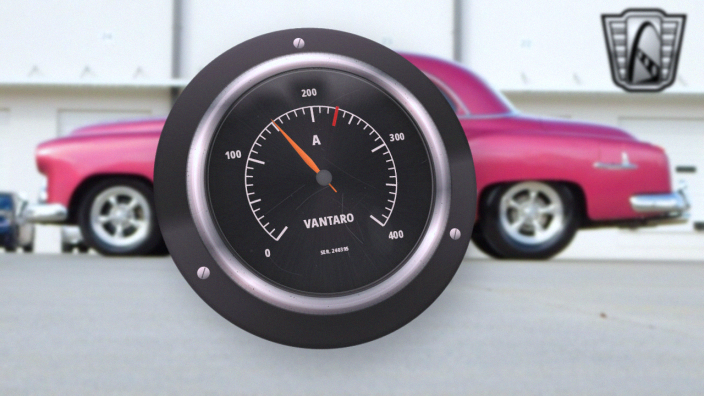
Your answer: 150A
